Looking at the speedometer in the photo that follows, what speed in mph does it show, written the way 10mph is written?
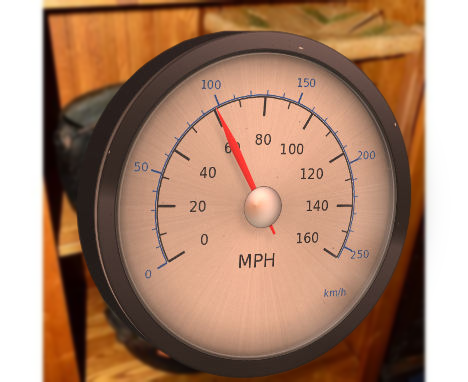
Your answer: 60mph
